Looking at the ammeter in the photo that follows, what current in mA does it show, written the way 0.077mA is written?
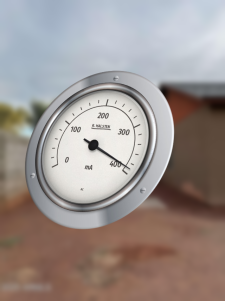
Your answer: 390mA
